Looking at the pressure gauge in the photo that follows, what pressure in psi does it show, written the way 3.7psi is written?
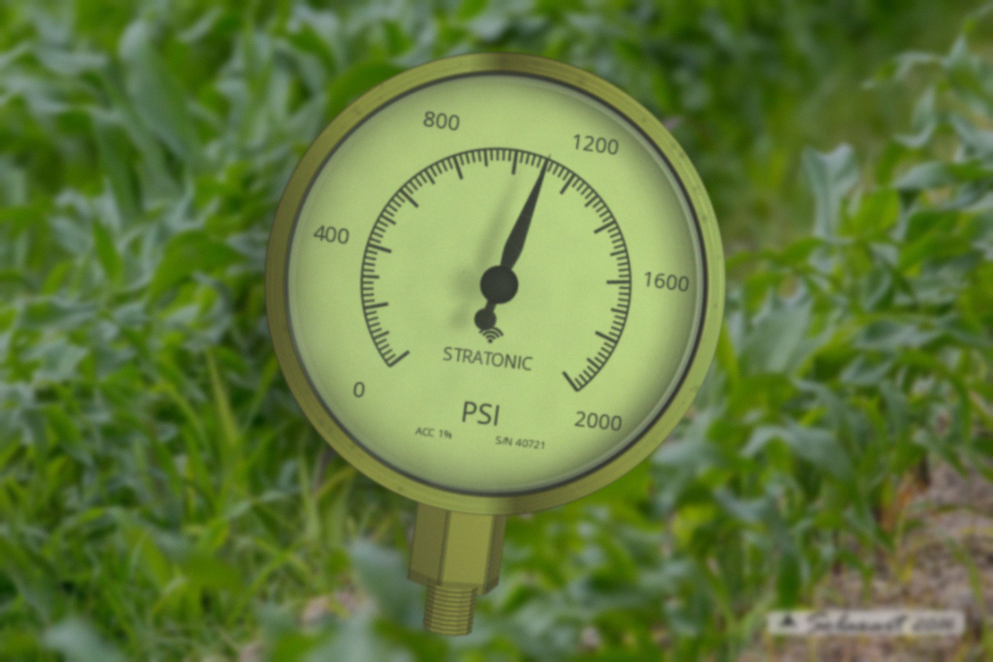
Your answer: 1100psi
